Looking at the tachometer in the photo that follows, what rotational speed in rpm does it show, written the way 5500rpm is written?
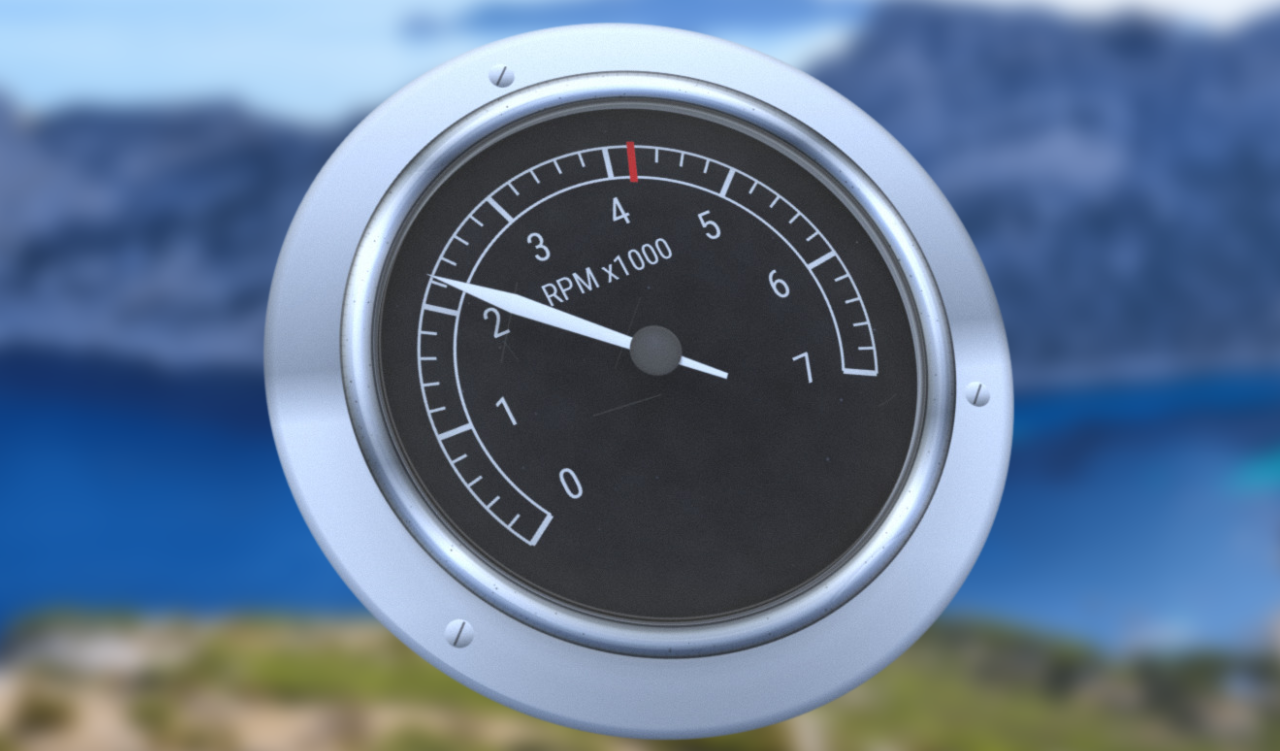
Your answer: 2200rpm
